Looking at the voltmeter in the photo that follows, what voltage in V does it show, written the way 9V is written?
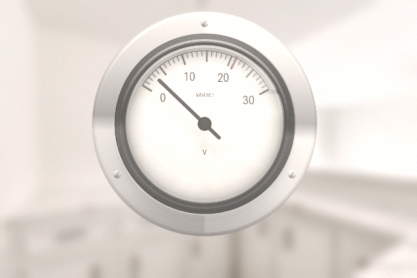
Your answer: 3V
